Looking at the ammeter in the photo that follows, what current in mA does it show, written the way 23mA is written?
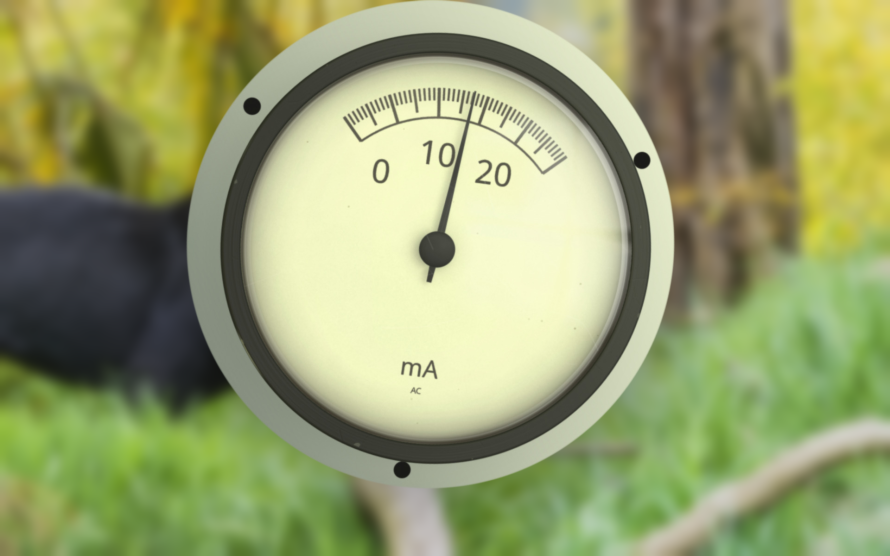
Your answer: 13.5mA
